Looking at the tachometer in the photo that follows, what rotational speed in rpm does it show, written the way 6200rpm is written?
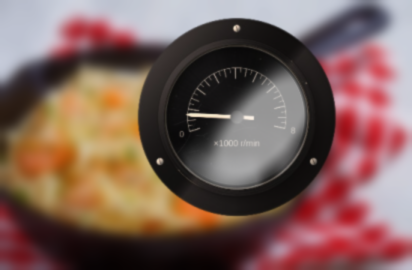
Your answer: 750rpm
